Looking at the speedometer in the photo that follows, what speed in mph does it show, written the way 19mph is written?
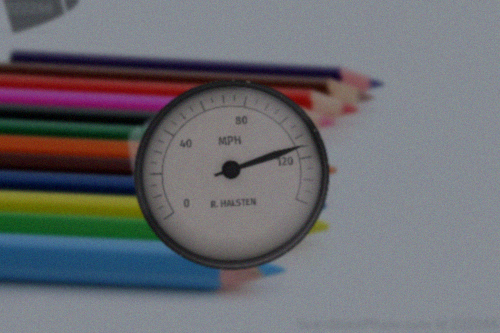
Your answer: 115mph
